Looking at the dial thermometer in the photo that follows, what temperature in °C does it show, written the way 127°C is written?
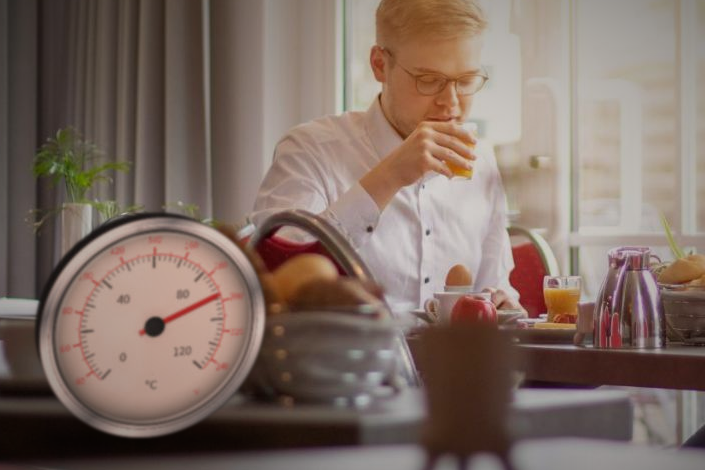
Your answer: 90°C
